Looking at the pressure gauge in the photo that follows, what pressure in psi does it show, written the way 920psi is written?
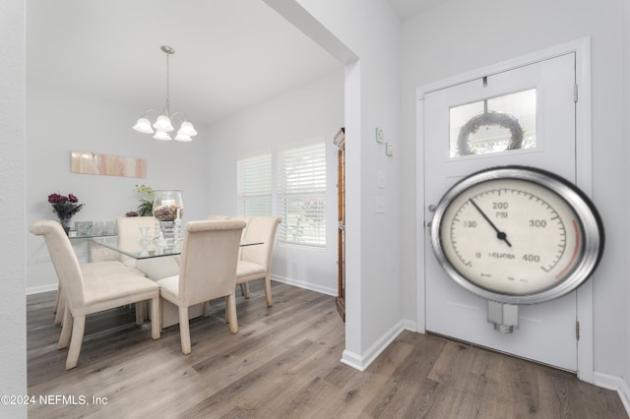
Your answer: 150psi
